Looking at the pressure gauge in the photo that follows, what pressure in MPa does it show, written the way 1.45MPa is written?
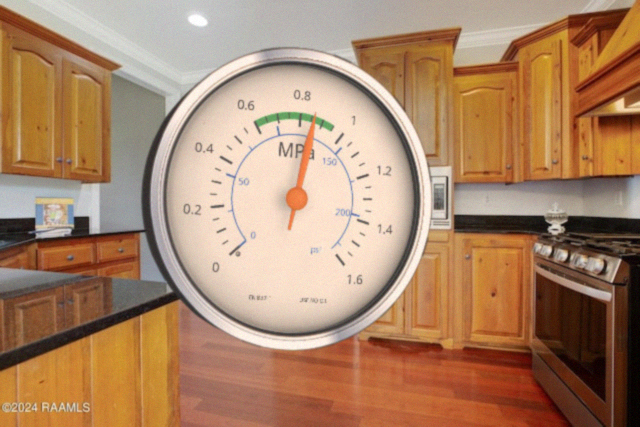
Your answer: 0.85MPa
